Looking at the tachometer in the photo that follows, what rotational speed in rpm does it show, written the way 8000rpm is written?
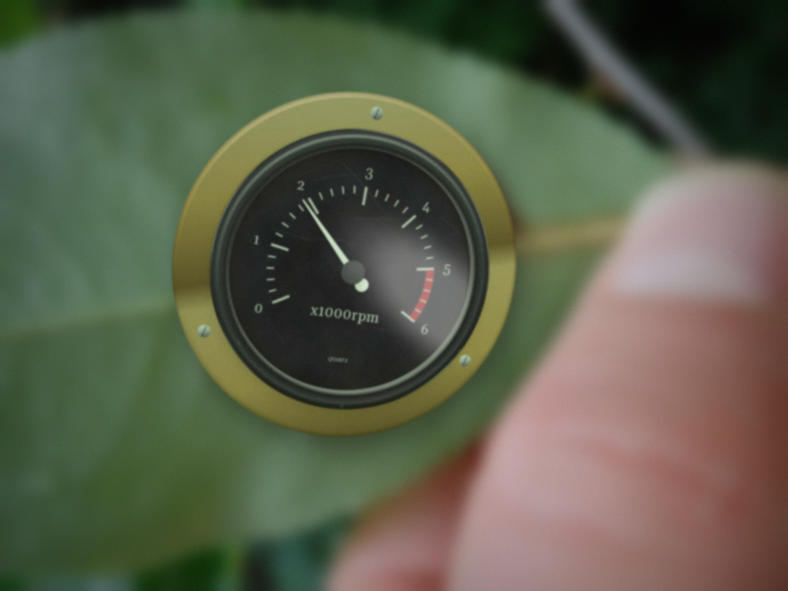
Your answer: 1900rpm
